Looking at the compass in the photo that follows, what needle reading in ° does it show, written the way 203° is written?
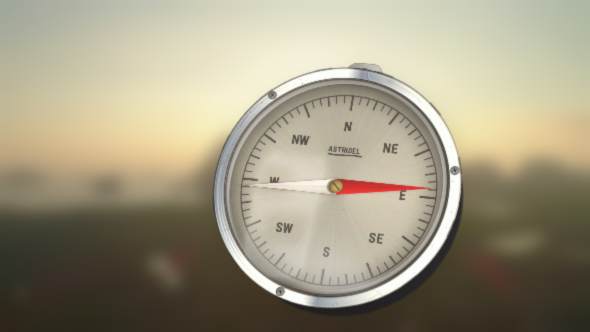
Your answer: 85°
